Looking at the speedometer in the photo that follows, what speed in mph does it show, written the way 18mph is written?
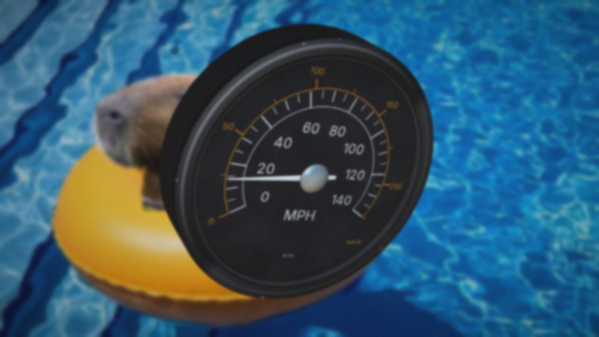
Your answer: 15mph
